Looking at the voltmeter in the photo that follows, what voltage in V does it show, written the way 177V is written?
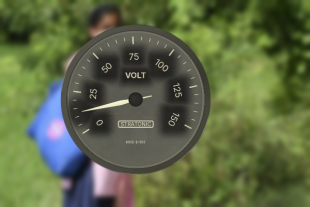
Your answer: 12.5V
